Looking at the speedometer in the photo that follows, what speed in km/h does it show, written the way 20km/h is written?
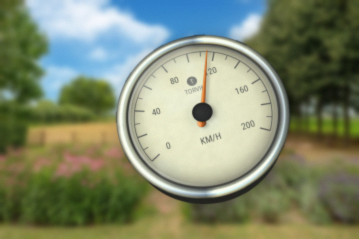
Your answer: 115km/h
